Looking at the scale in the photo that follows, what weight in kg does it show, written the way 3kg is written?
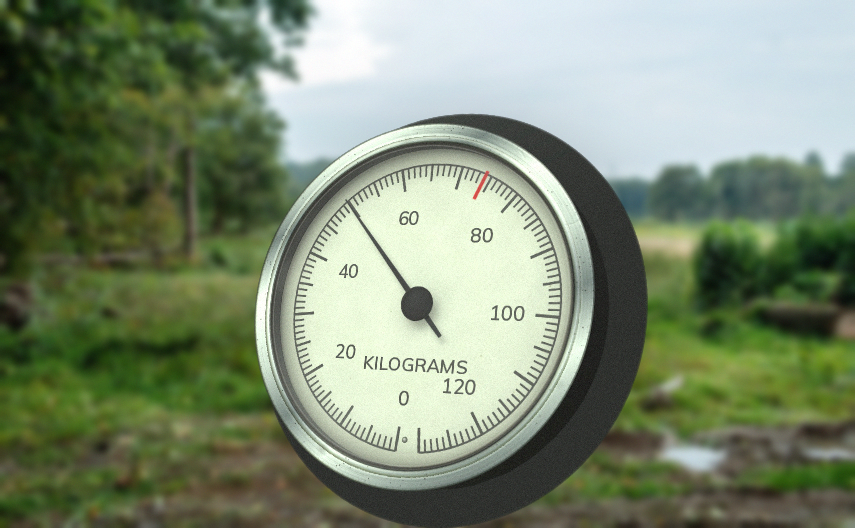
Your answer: 50kg
